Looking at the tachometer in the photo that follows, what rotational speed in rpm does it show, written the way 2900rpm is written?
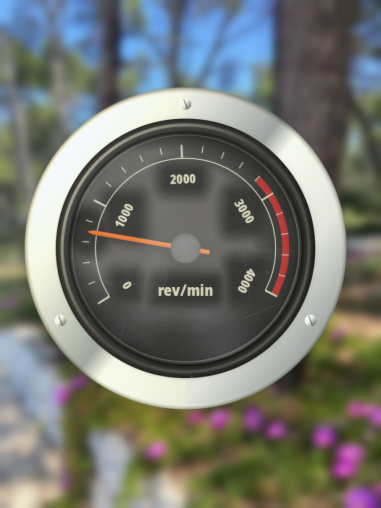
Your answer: 700rpm
